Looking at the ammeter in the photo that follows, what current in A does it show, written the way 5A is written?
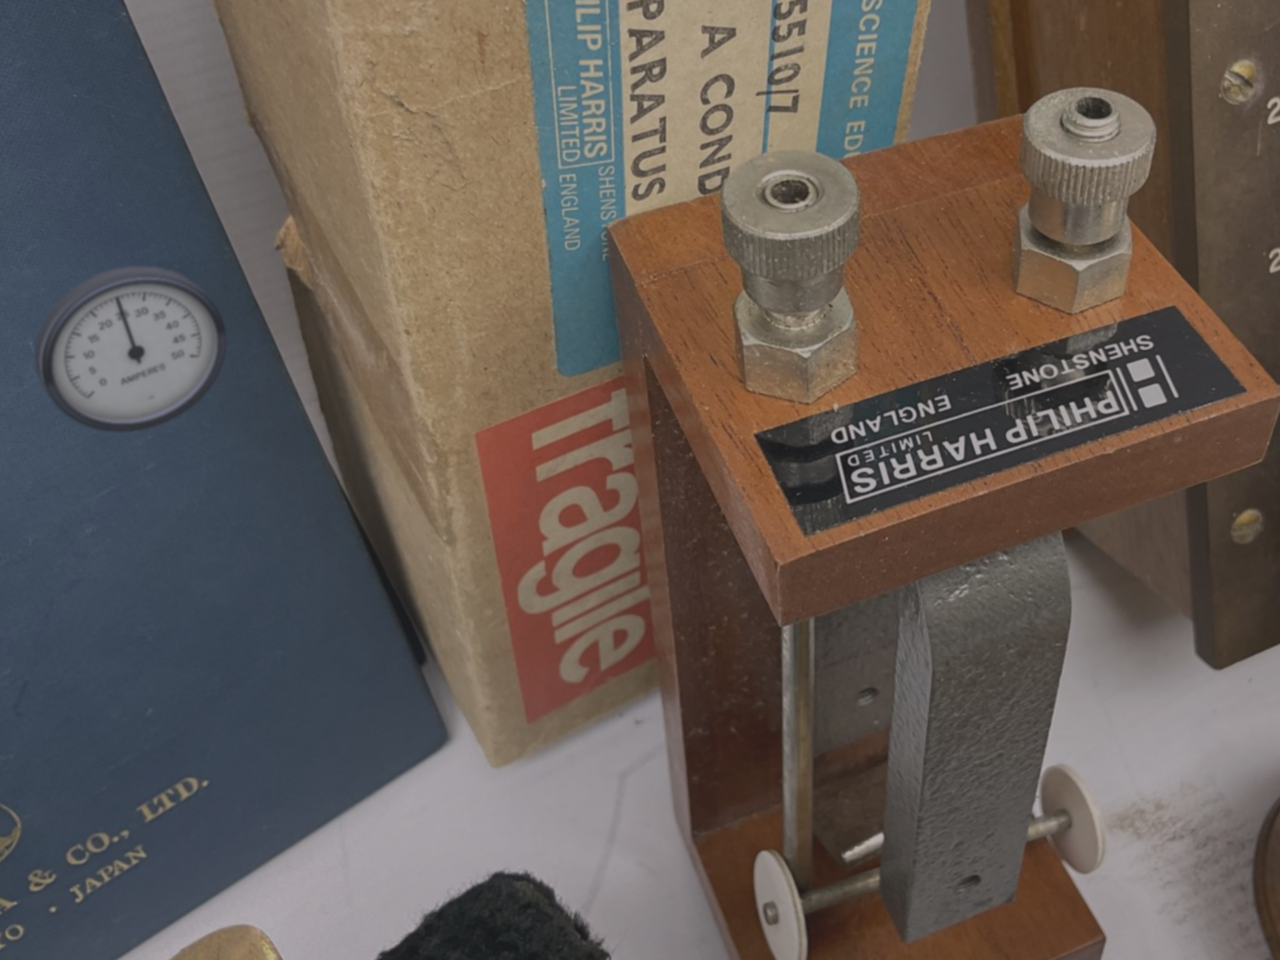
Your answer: 25A
